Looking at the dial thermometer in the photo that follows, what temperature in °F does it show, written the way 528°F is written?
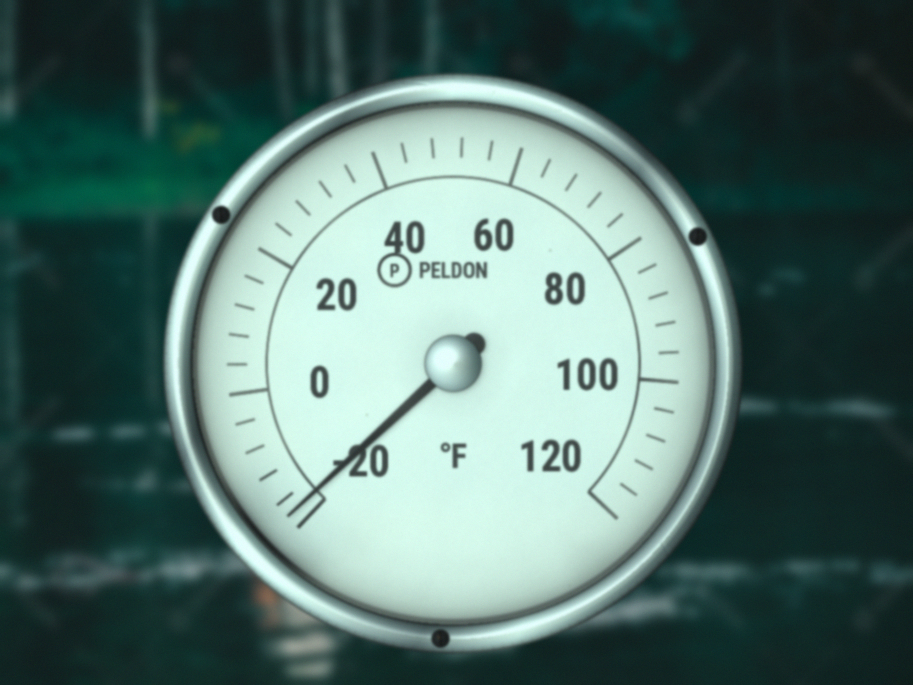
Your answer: -18°F
